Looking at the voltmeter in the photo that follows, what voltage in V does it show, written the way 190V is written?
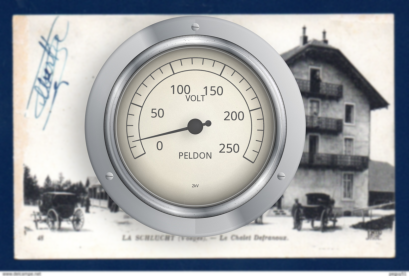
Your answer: 15V
